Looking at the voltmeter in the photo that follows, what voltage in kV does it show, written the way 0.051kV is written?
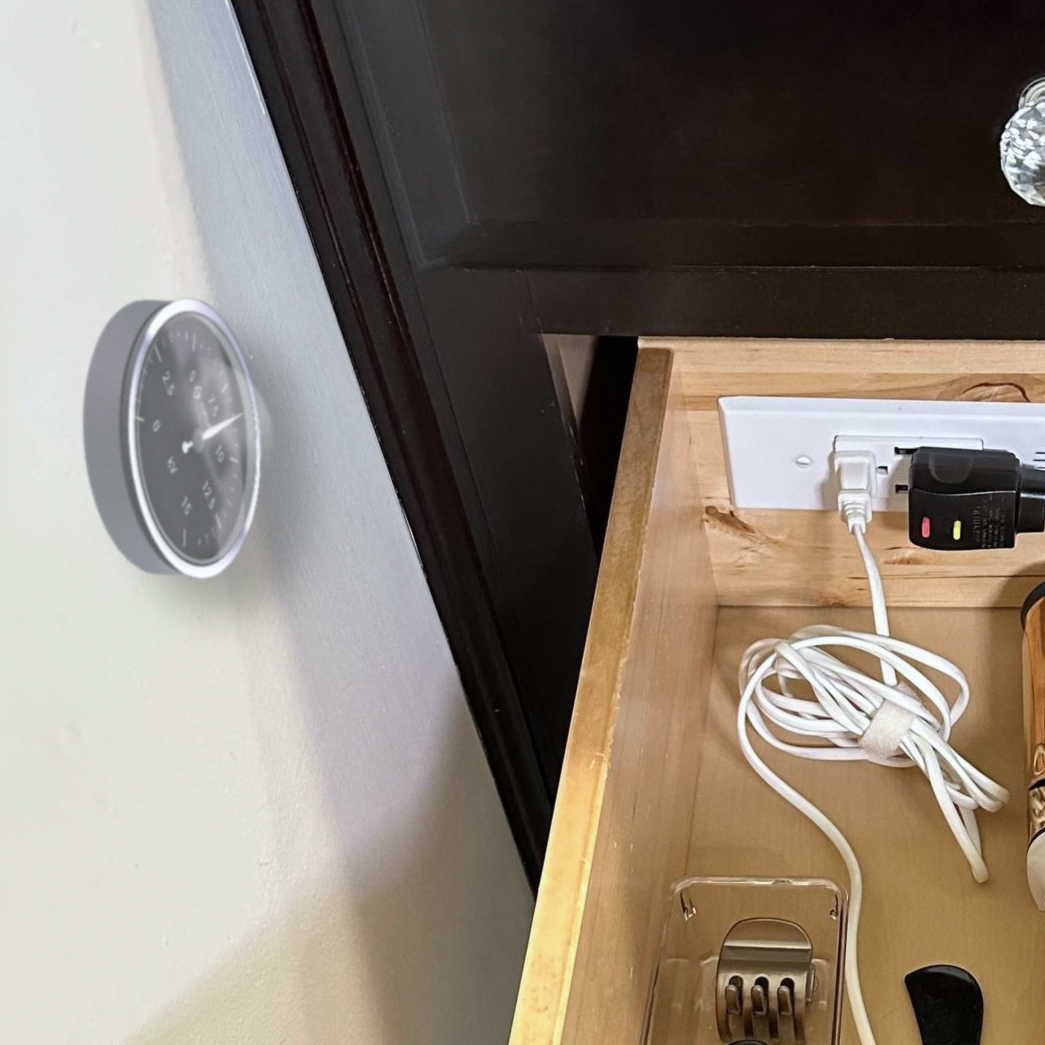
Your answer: 8.5kV
